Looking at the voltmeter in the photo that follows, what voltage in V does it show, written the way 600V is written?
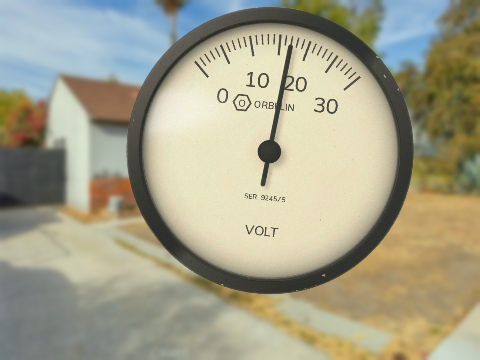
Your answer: 17V
